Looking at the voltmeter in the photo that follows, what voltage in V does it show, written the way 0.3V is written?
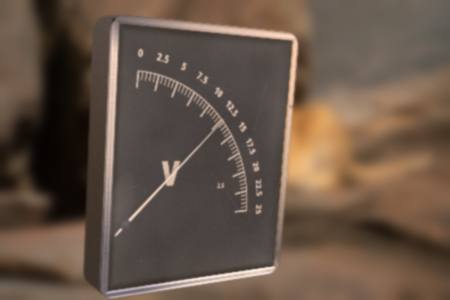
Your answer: 12.5V
